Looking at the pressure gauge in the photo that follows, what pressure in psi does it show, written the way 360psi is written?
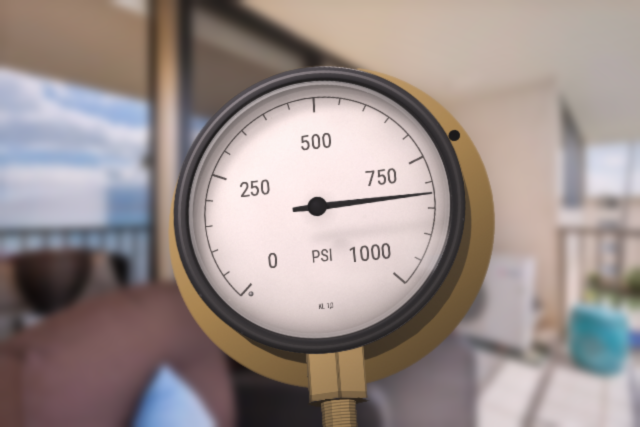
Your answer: 825psi
